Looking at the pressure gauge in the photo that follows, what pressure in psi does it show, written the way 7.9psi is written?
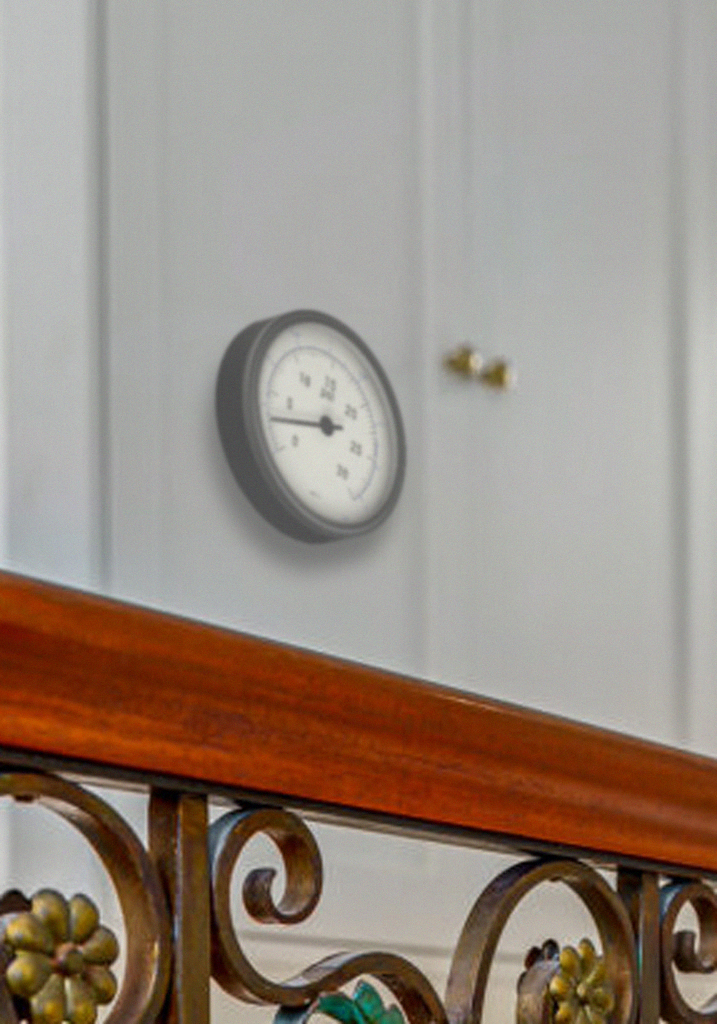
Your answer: 2.5psi
